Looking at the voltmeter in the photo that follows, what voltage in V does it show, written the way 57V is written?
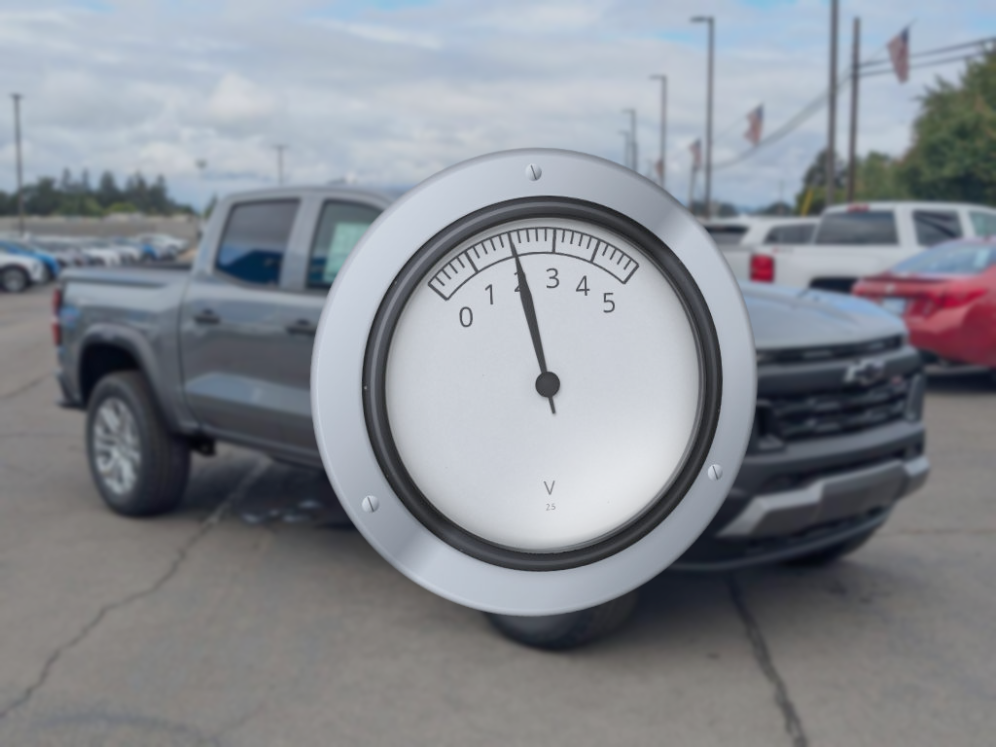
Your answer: 2V
